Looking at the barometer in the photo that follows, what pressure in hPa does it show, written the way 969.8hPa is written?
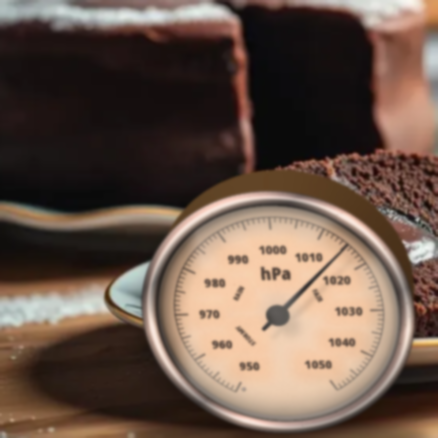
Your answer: 1015hPa
